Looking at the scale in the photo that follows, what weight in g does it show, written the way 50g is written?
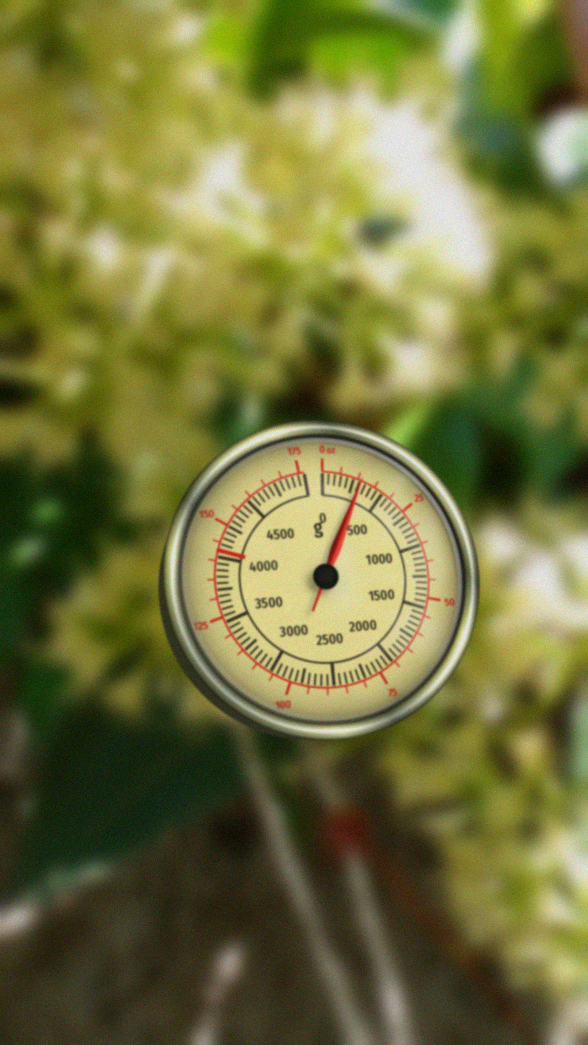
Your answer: 300g
